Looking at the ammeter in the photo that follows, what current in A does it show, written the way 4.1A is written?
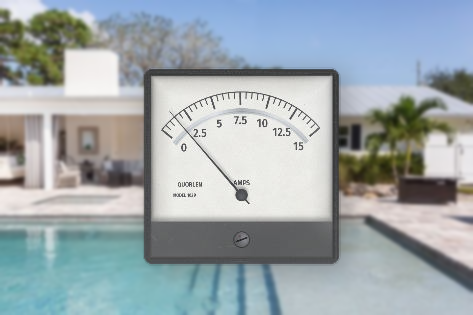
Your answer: 1.5A
